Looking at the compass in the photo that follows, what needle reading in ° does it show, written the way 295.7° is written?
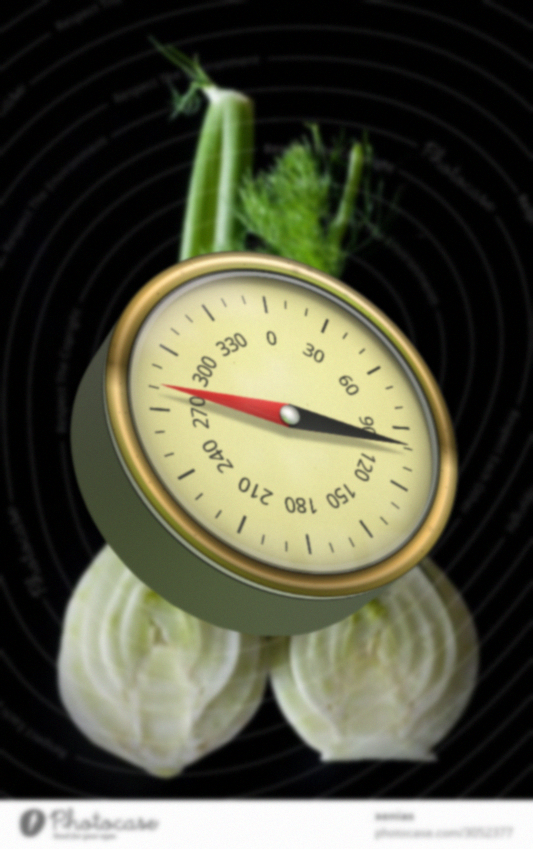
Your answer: 280°
